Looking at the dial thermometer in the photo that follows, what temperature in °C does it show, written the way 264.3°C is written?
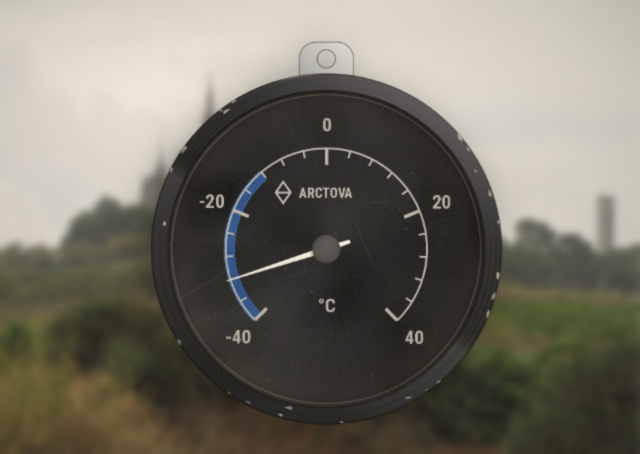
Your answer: -32°C
